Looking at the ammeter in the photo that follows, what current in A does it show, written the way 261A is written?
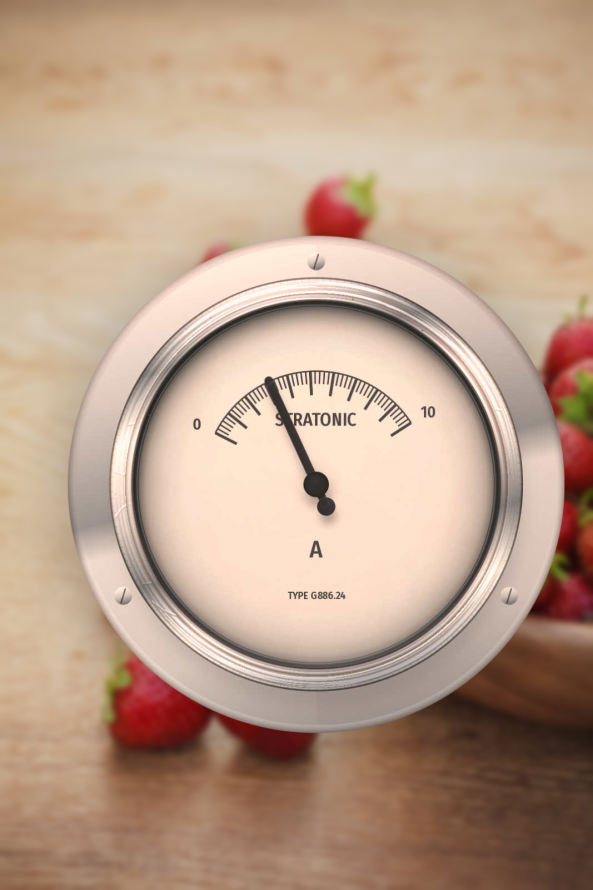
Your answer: 3.2A
